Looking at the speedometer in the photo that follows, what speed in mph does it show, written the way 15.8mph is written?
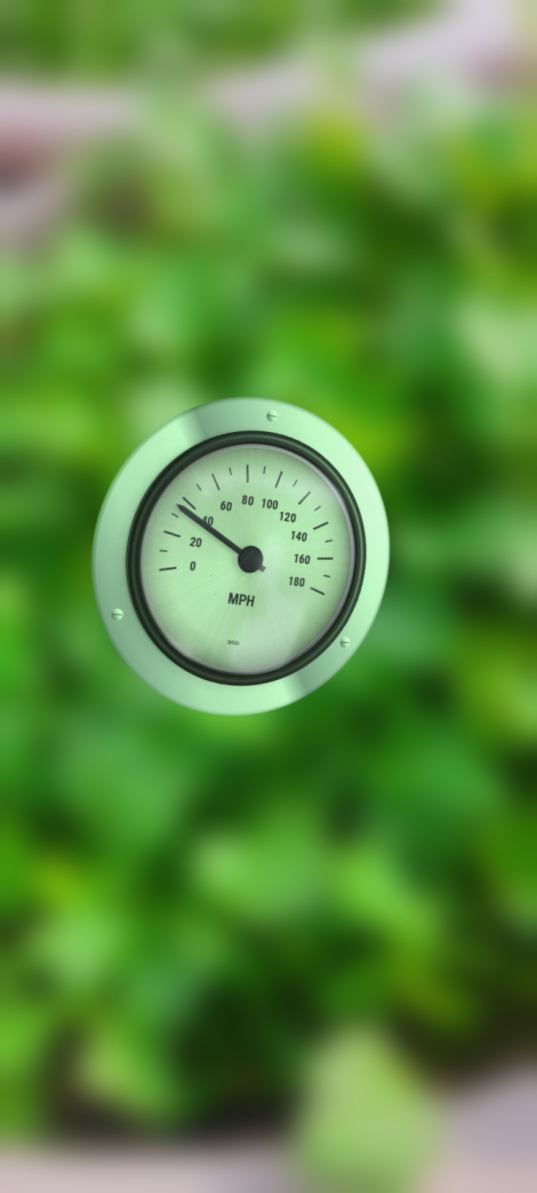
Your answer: 35mph
